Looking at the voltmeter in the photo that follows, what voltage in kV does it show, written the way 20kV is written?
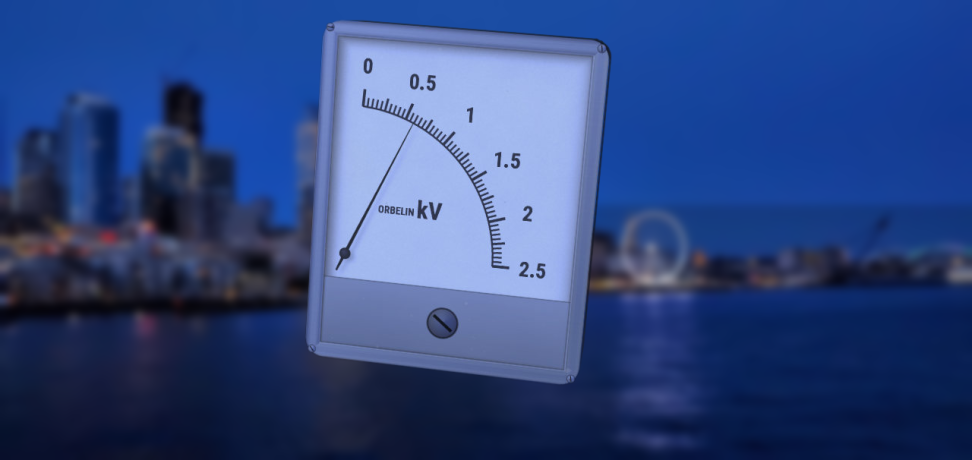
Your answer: 0.6kV
